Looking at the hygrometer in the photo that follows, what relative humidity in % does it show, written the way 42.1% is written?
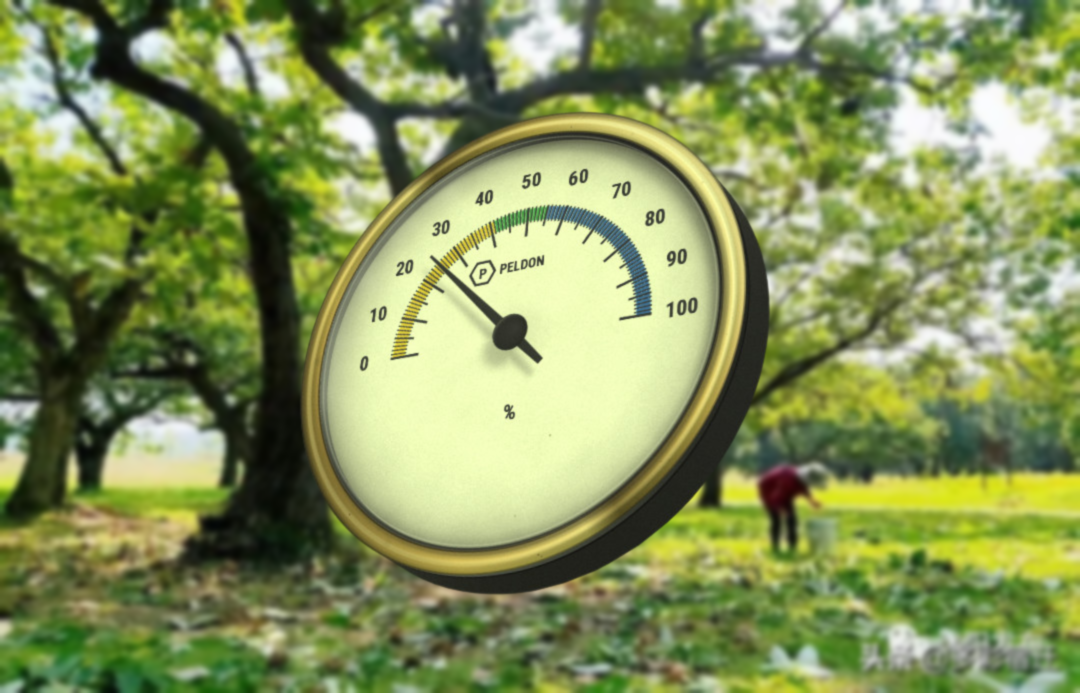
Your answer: 25%
